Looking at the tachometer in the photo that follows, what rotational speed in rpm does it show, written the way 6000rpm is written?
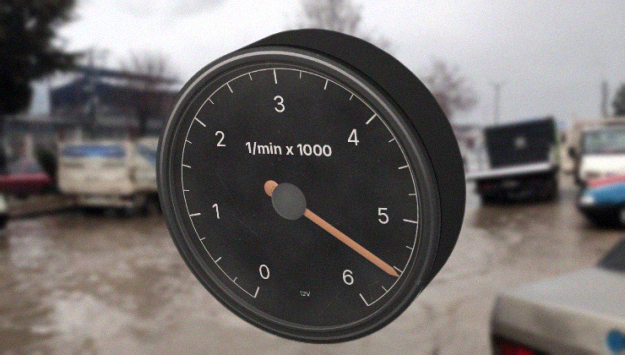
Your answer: 5500rpm
